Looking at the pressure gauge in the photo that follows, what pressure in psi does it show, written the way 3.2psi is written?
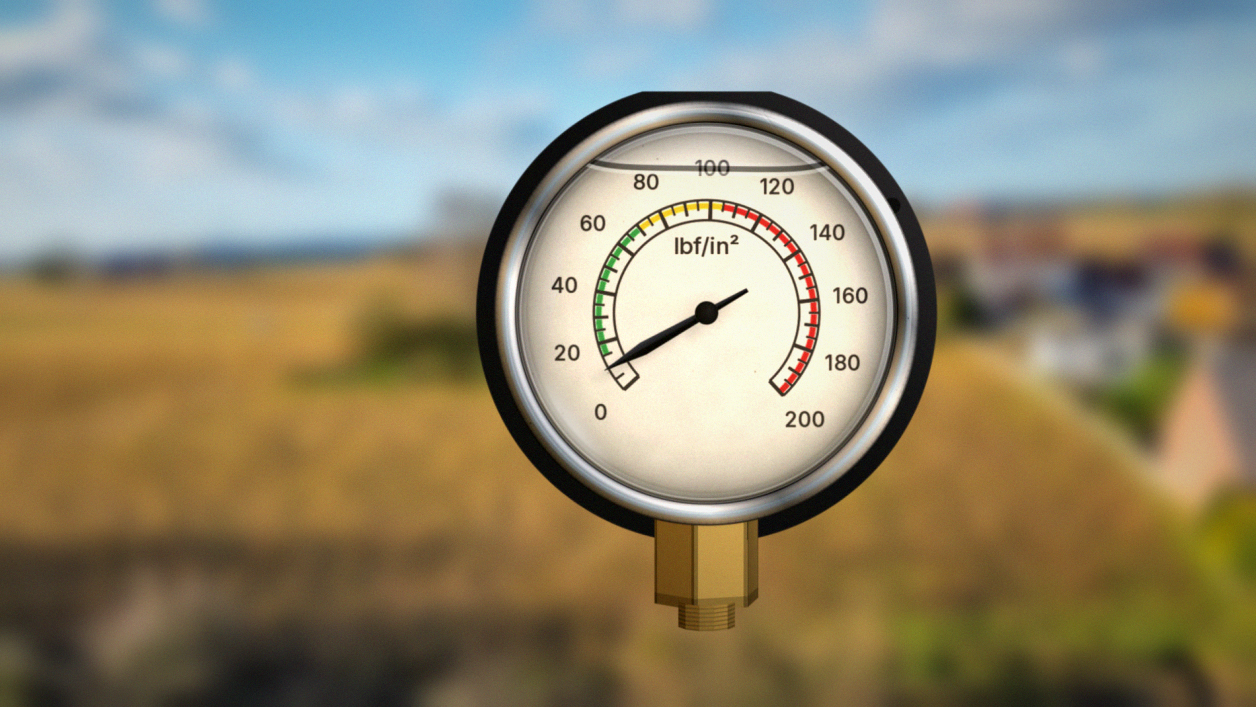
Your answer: 10psi
